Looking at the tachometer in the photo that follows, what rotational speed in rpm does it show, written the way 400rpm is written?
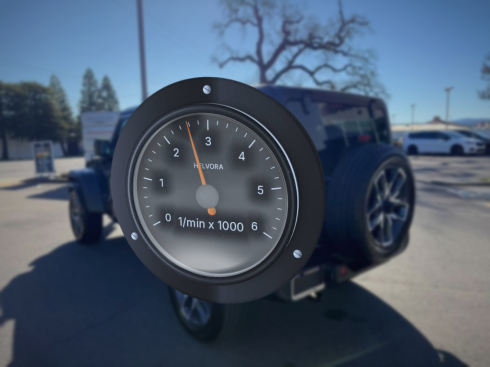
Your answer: 2600rpm
